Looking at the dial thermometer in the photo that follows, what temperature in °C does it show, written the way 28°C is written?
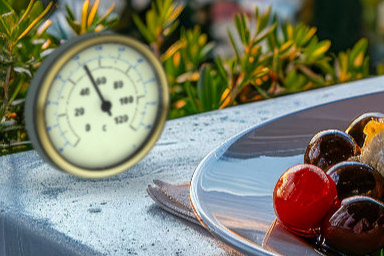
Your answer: 50°C
